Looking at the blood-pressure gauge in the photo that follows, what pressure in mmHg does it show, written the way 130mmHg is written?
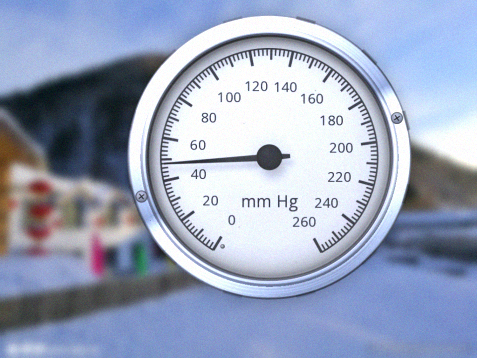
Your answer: 48mmHg
